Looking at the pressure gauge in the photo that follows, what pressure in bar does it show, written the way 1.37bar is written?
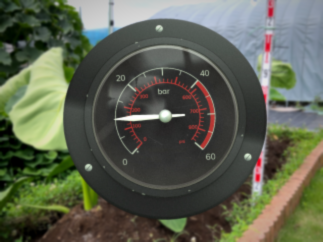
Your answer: 10bar
